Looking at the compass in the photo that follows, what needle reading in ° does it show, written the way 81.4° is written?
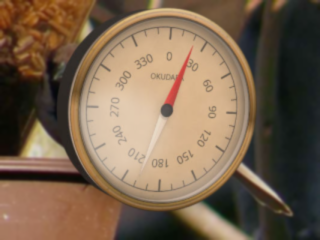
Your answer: 20°
